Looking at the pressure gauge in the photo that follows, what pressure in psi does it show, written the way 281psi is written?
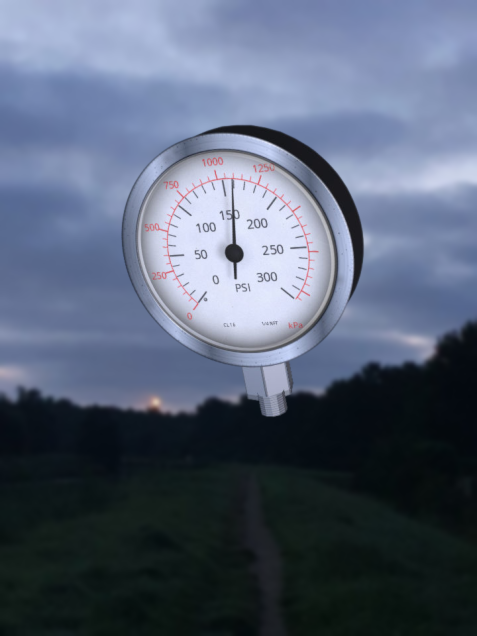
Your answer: 160psi
